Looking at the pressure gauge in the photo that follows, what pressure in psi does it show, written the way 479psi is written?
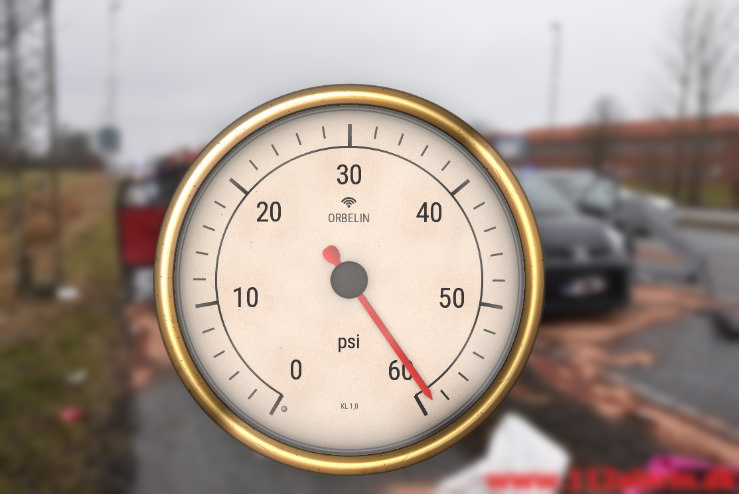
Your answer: 59psi
